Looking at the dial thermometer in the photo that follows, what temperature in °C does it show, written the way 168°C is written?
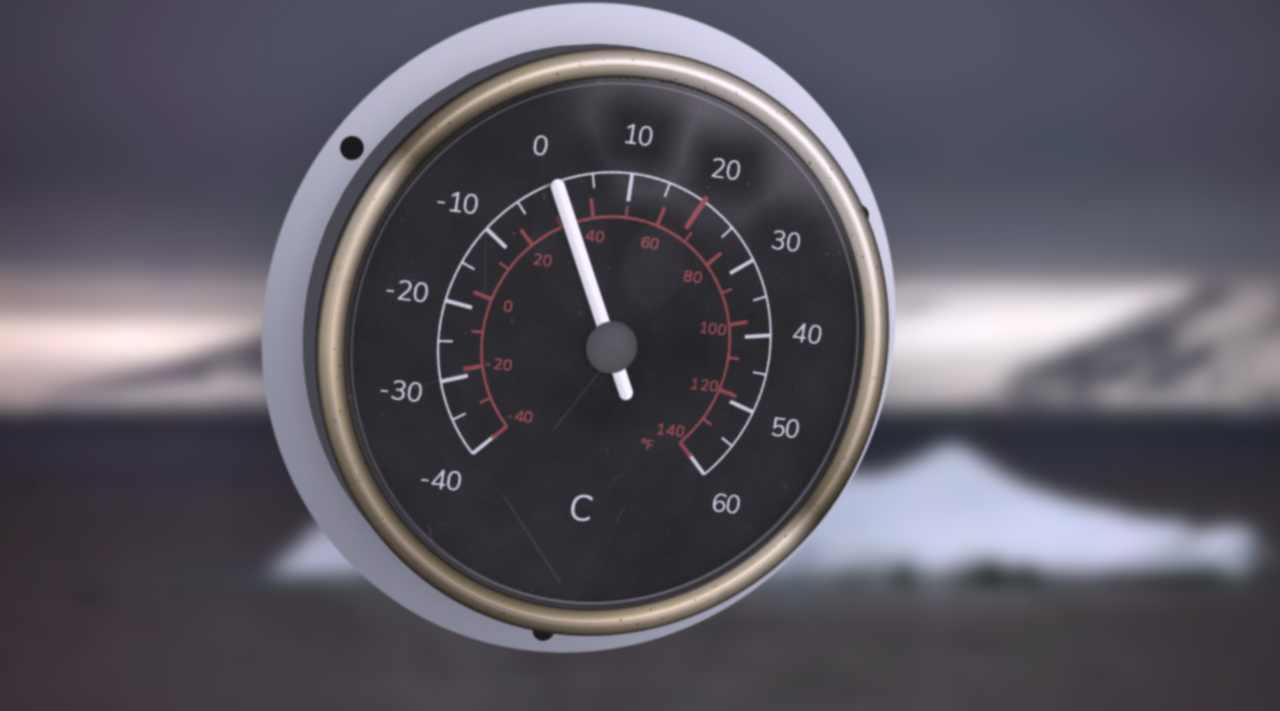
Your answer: 0°C
